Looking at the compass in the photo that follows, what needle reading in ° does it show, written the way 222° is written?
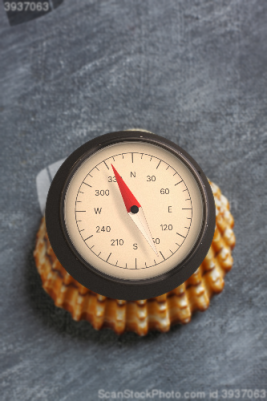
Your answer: 335°
